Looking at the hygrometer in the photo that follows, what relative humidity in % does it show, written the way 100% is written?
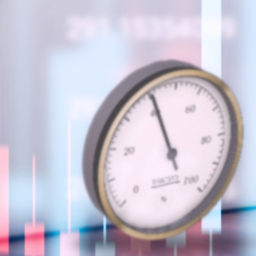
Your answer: 40%
